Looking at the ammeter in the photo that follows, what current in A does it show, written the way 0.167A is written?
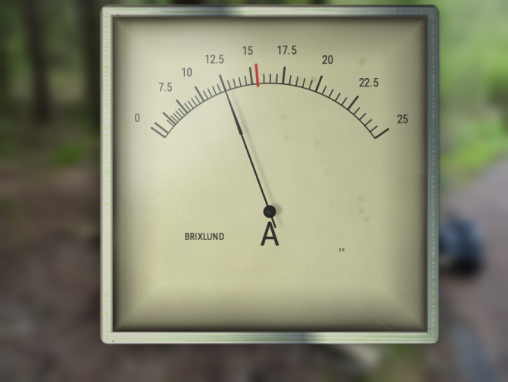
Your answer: 12.5A
